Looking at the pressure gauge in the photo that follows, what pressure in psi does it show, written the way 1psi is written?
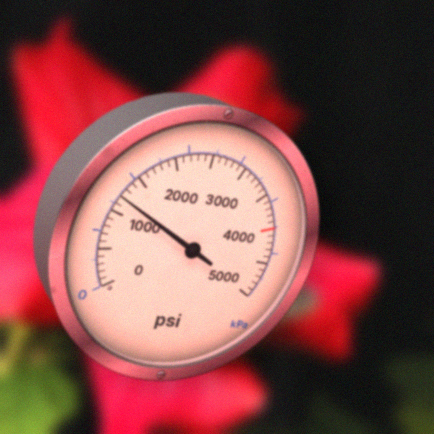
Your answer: 1200psi
